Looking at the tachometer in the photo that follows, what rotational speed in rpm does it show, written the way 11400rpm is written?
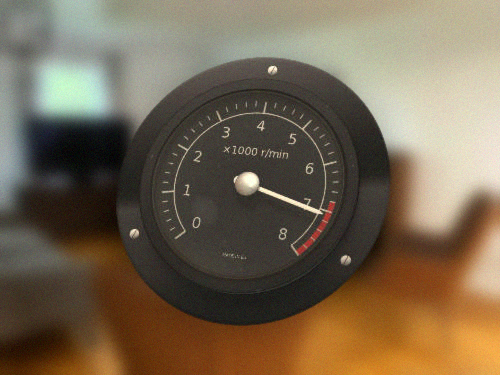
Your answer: 7100rpm
